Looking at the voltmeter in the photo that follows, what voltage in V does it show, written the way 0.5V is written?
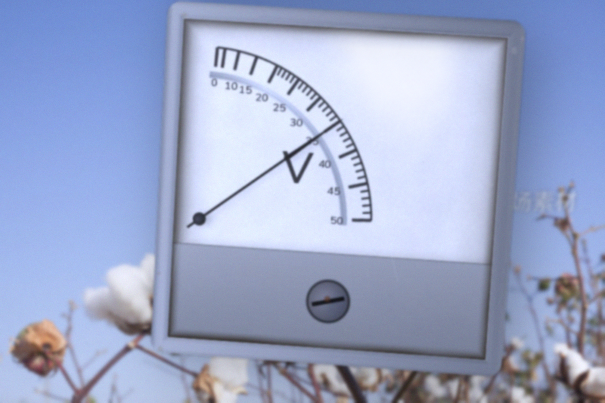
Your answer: 35V
